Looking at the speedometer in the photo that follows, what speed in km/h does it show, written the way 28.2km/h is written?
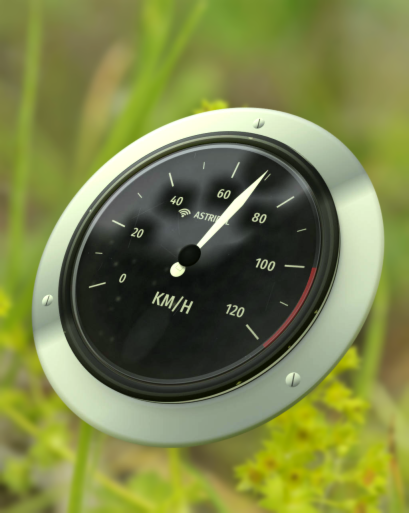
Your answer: 70km/h
